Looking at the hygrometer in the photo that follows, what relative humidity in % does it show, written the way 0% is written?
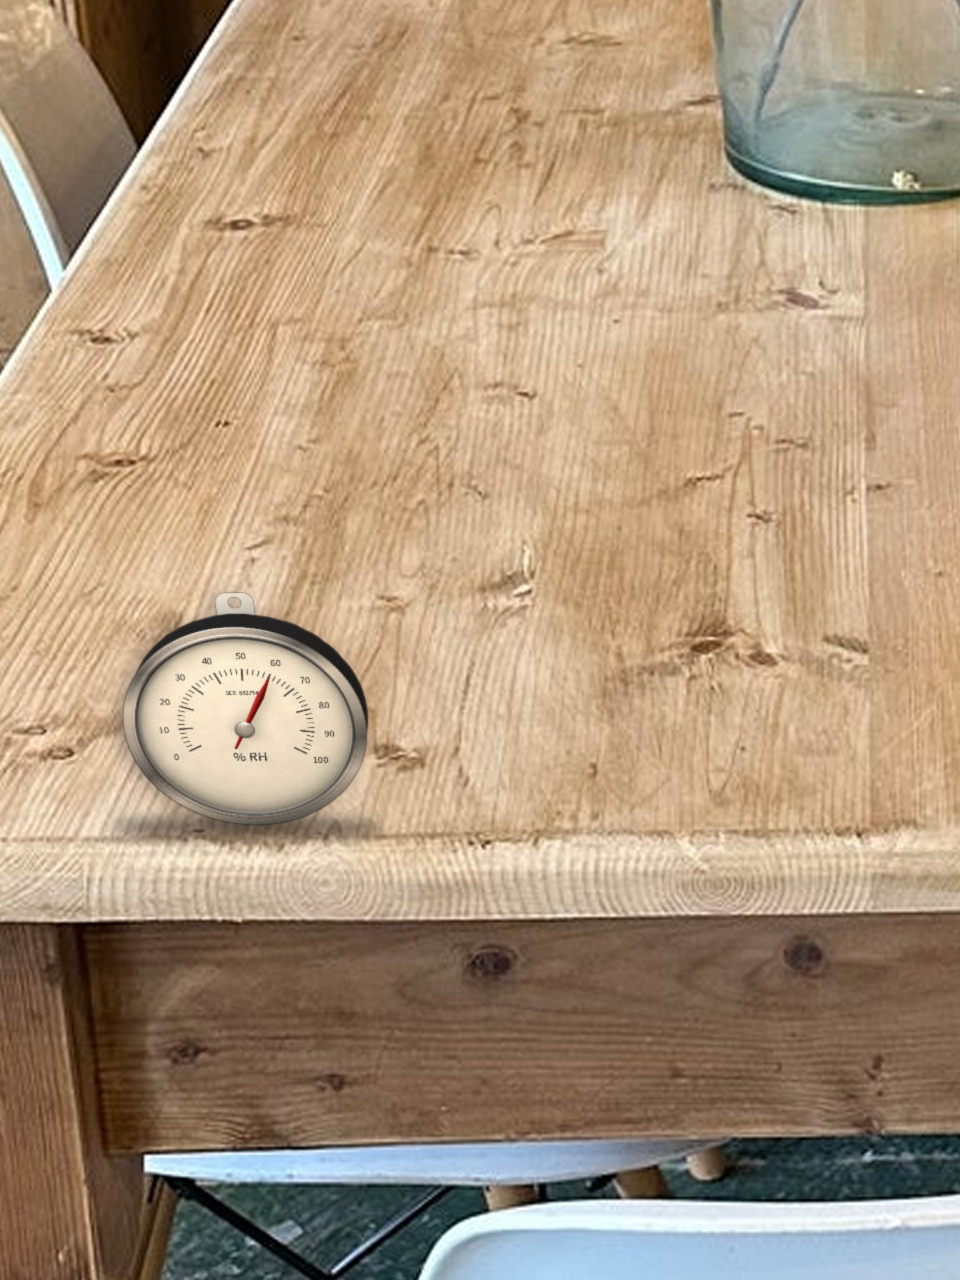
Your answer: 60%
